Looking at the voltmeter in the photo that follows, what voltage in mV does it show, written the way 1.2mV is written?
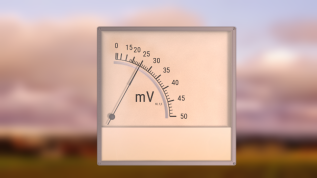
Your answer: 25mV
